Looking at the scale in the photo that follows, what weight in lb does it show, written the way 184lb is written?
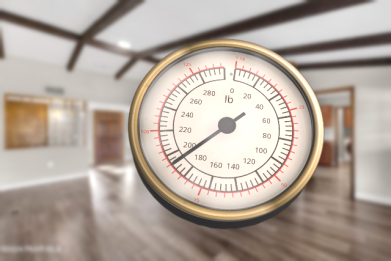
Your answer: 192lb
